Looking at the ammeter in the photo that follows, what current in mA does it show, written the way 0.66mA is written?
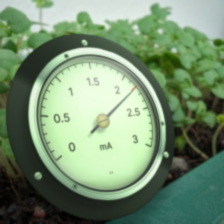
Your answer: 2.2mA
